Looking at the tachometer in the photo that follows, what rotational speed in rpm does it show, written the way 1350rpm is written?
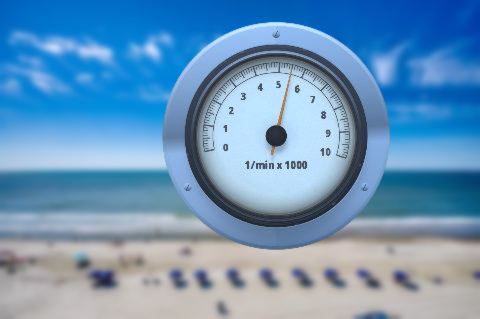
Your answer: 5500rpm
